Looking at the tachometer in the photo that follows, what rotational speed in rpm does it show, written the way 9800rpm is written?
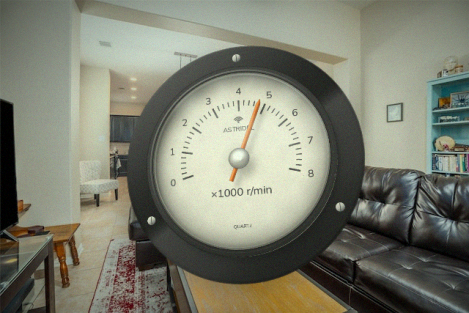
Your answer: 4800rpm
